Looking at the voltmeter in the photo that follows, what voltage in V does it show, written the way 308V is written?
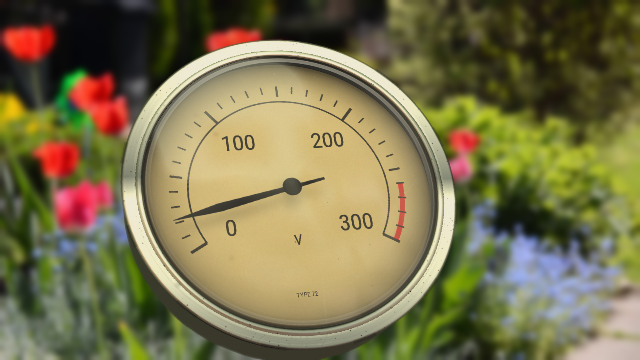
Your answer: 20V
